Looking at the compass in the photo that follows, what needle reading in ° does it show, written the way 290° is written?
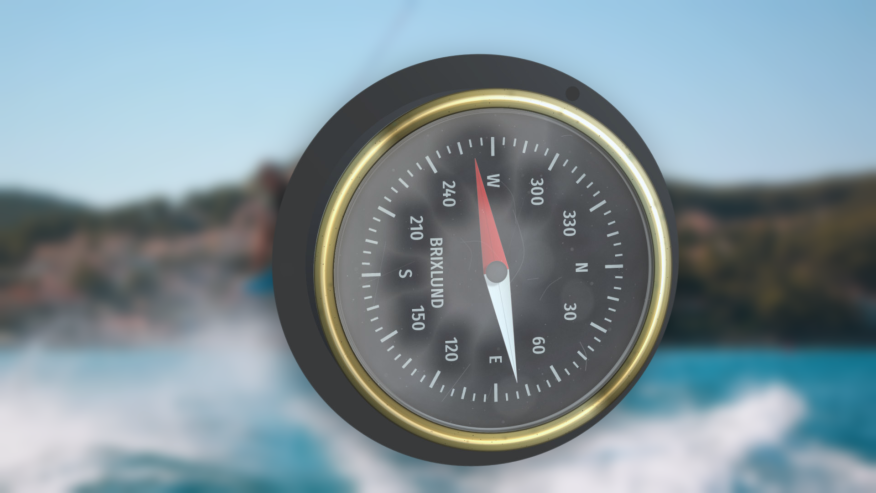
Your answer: 260°
